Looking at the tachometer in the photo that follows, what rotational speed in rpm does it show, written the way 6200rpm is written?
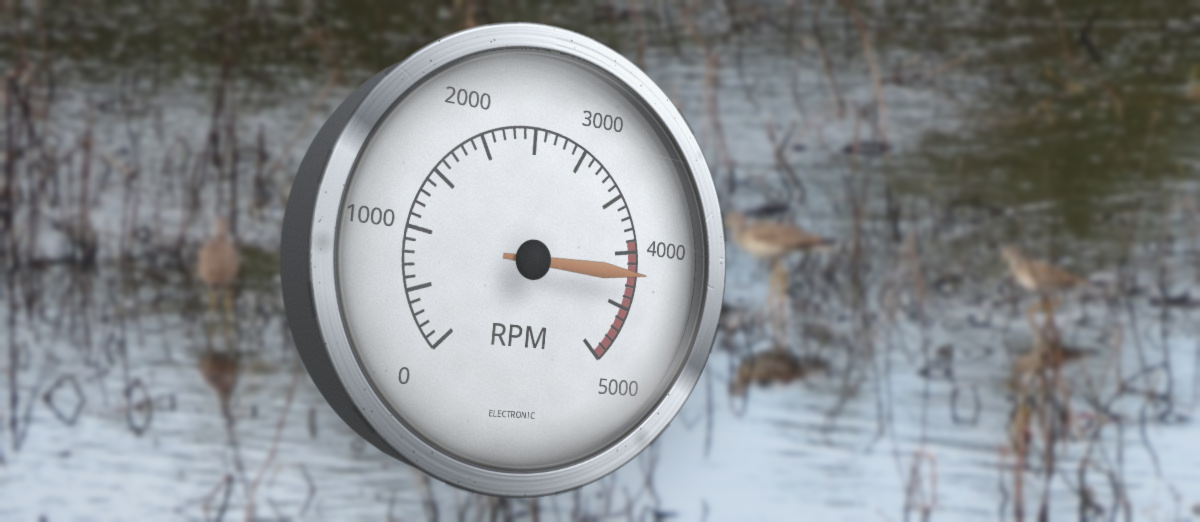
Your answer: 4200rpm
